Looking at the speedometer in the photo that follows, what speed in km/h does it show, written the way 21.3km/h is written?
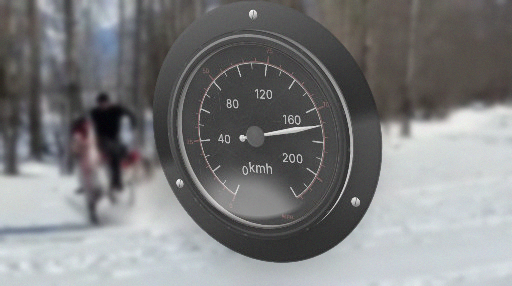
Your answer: 170km/h
